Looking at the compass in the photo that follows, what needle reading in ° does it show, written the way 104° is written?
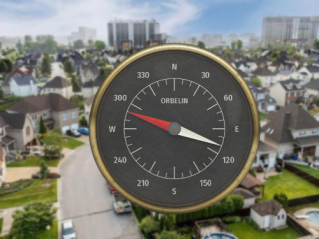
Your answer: 290°
